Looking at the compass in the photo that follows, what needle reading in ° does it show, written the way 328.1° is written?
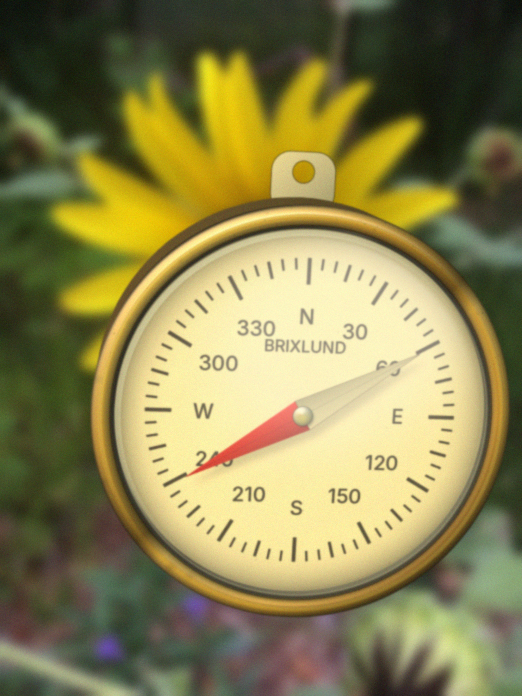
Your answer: 240°
